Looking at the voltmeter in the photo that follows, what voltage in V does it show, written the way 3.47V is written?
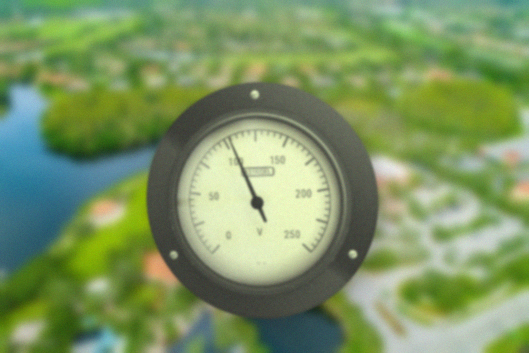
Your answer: 105V
